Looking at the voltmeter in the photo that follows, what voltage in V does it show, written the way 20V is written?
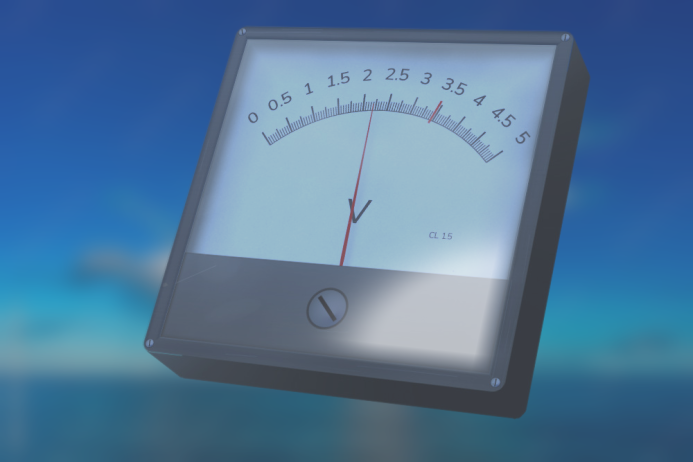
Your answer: 2.25V
